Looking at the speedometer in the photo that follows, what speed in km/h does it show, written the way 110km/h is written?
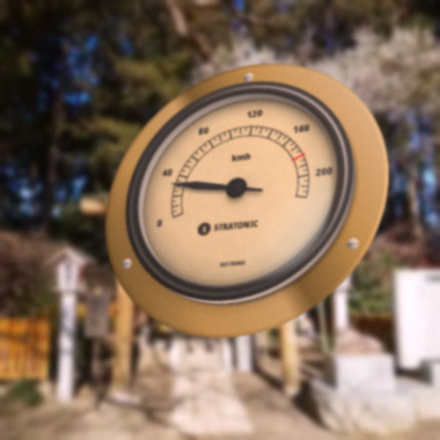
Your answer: 30km/h
